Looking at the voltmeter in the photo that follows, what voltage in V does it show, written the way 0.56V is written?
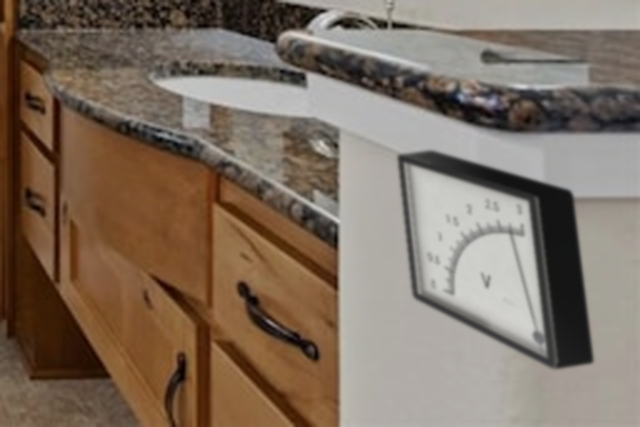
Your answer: 2.75V
